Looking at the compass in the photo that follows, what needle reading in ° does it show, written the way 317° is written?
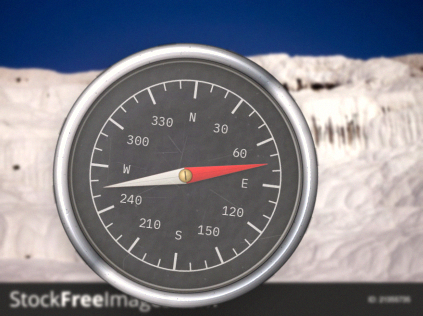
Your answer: 75°
